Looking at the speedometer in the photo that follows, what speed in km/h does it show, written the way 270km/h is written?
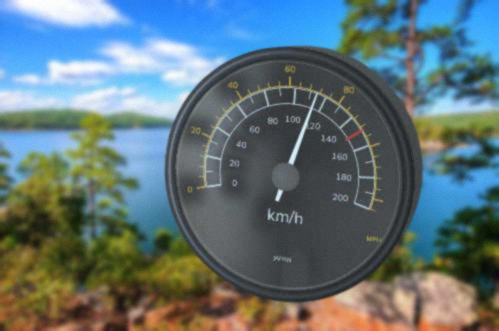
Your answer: 115km/h
